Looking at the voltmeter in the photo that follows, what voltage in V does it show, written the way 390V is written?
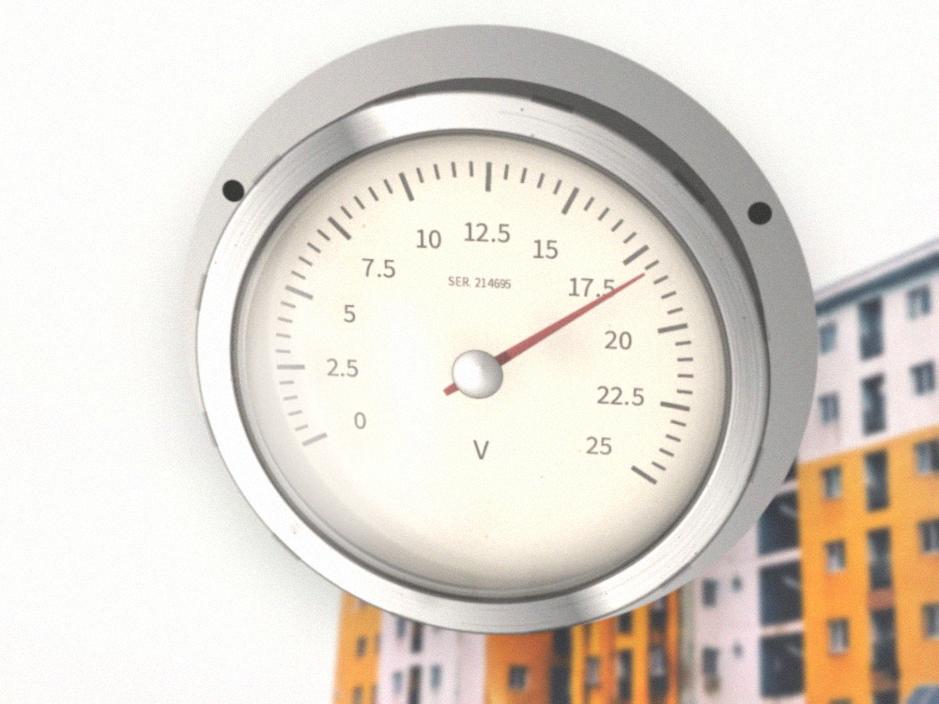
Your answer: 18V
